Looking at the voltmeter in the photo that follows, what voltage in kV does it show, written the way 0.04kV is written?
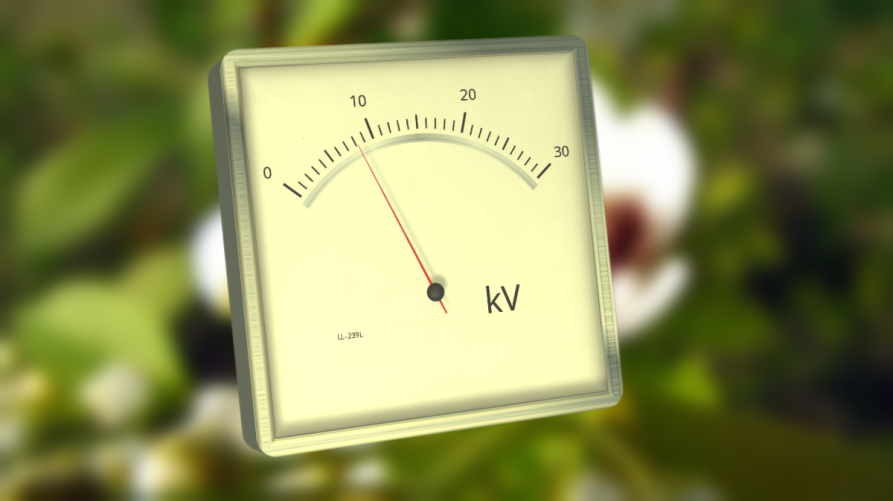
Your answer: 8kV
